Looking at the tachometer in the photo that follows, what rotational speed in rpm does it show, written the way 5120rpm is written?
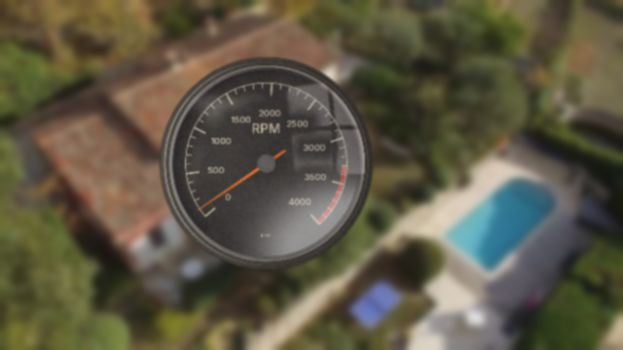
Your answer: 100rpm
